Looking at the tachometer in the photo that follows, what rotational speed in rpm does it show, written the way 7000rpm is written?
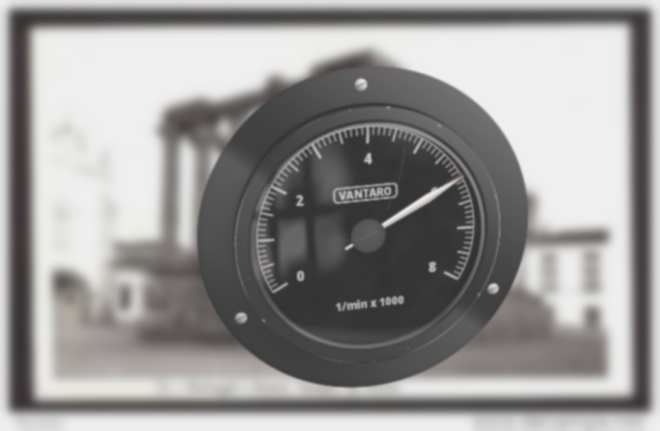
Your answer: 6000rpm
